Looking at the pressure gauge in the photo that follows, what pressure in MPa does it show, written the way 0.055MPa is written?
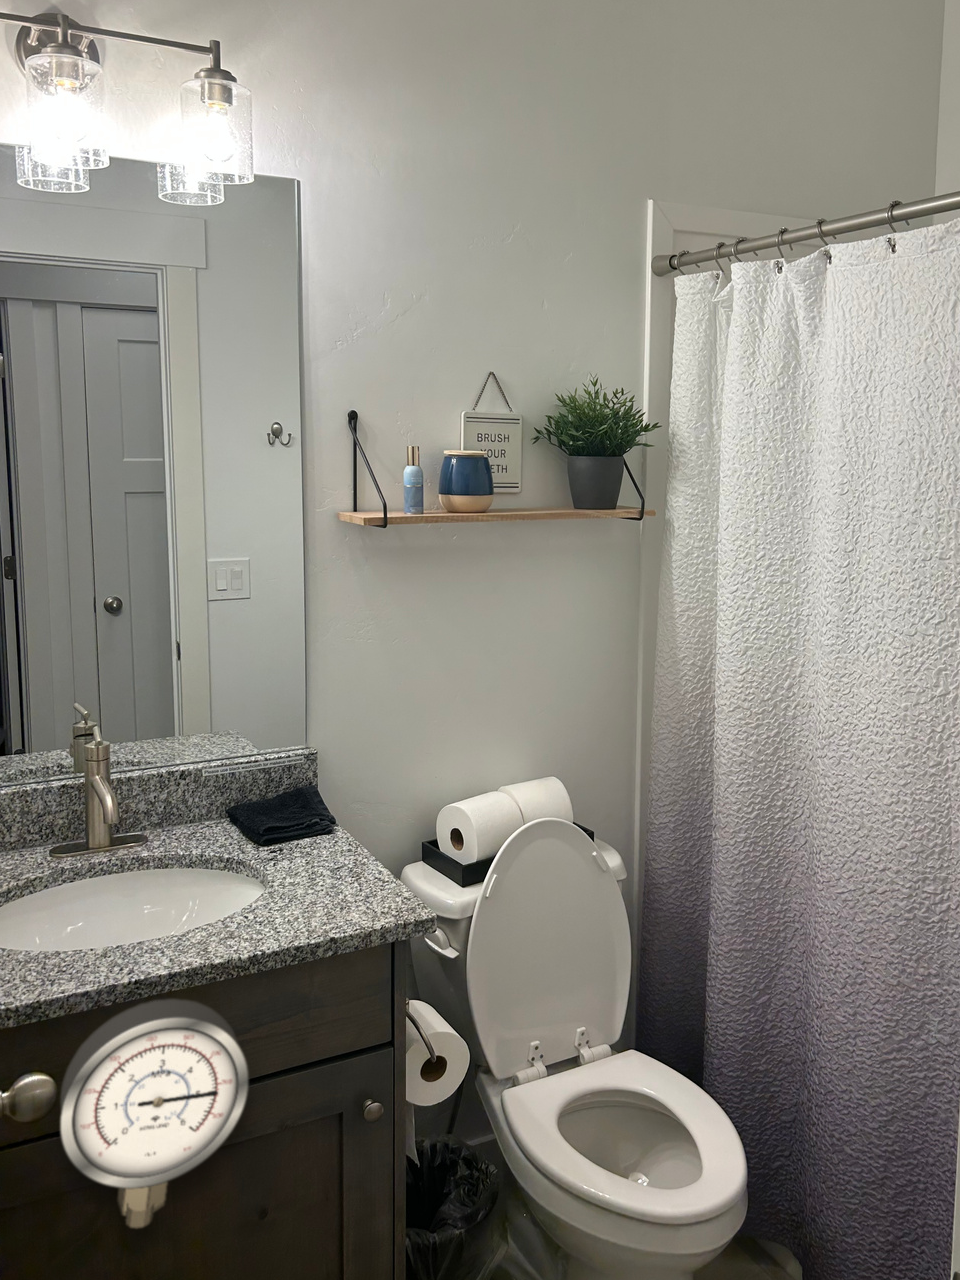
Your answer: 5MPa
